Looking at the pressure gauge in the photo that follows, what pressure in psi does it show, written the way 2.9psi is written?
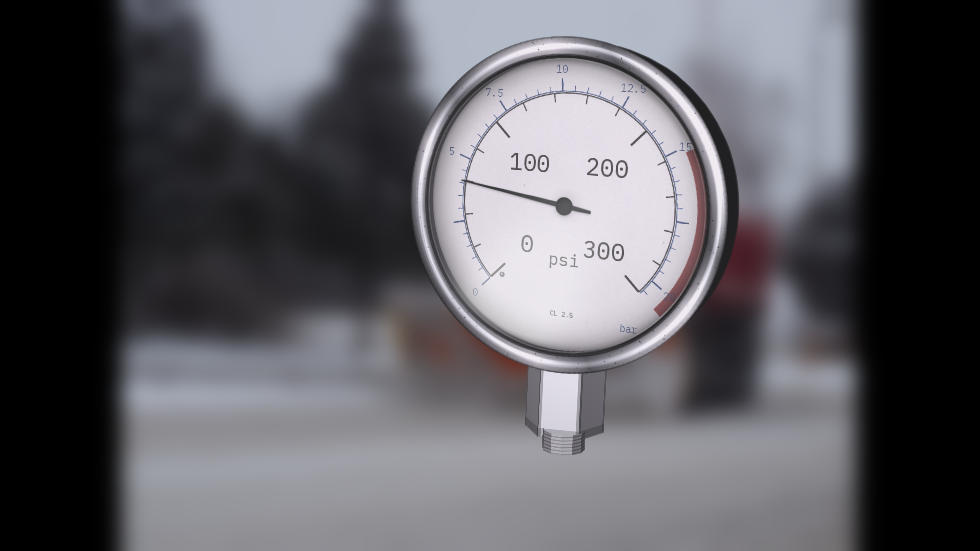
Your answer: 60psi
